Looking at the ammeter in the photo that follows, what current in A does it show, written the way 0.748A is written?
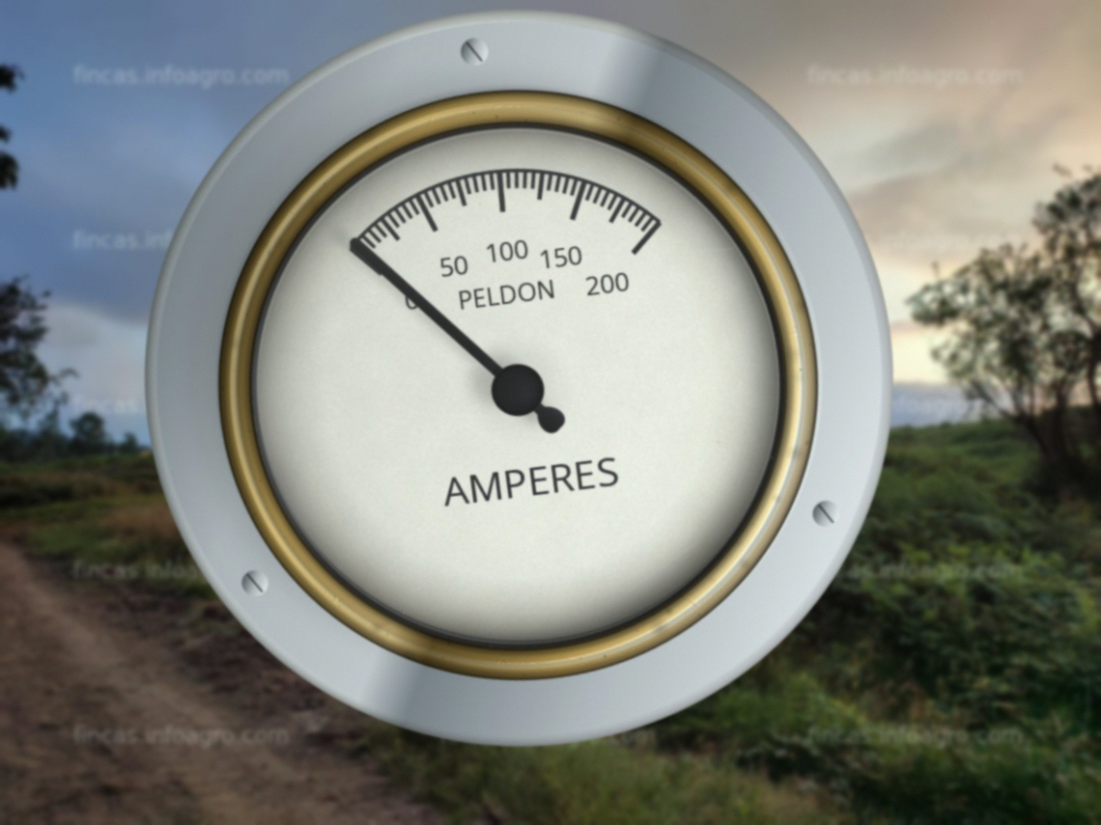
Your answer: 5A
